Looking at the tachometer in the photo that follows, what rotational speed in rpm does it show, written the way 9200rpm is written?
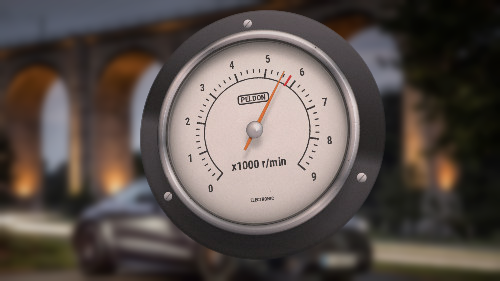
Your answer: 5600rpm
